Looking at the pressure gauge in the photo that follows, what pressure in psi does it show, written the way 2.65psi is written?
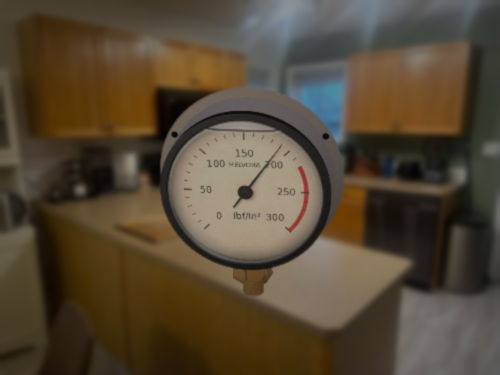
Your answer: 190psi
